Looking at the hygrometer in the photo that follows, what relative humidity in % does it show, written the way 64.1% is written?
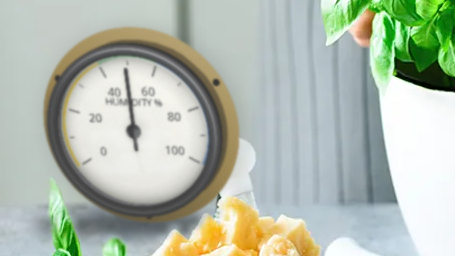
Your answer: 50%
